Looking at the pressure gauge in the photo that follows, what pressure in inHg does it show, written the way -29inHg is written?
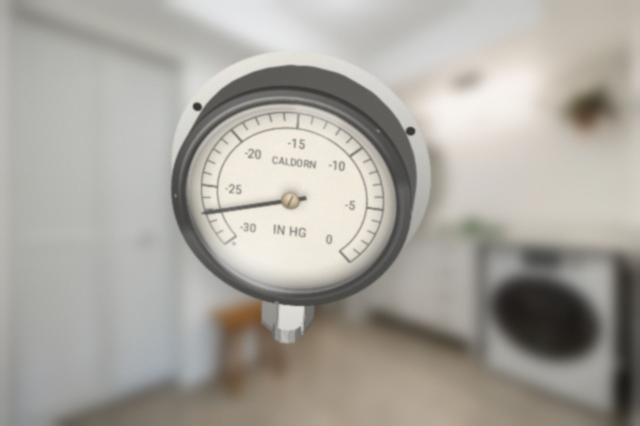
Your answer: -27inHg
